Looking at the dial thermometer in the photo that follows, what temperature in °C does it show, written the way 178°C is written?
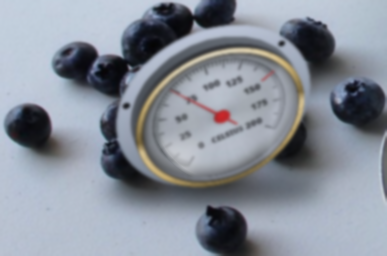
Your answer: 75°C
